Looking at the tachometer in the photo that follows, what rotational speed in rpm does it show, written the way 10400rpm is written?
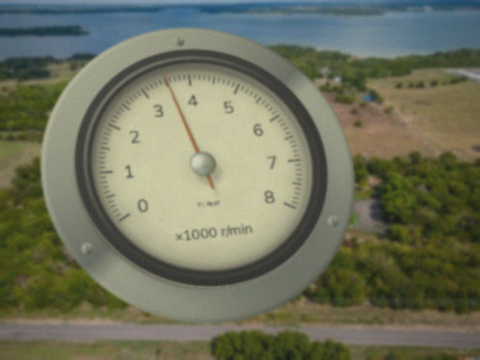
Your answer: 3500rpm
